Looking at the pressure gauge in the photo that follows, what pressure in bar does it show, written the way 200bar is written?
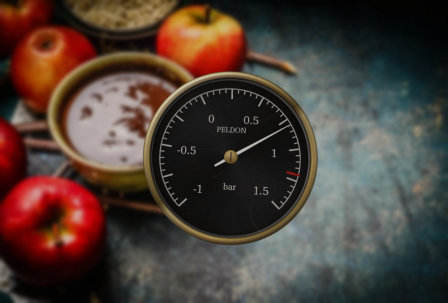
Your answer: 0.8bar
